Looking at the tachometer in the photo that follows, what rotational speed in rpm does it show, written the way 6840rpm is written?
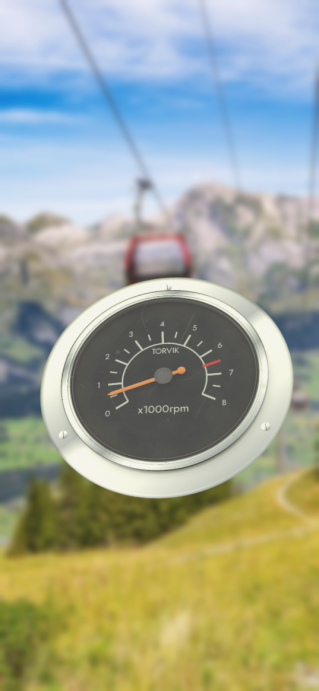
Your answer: 500rpm
